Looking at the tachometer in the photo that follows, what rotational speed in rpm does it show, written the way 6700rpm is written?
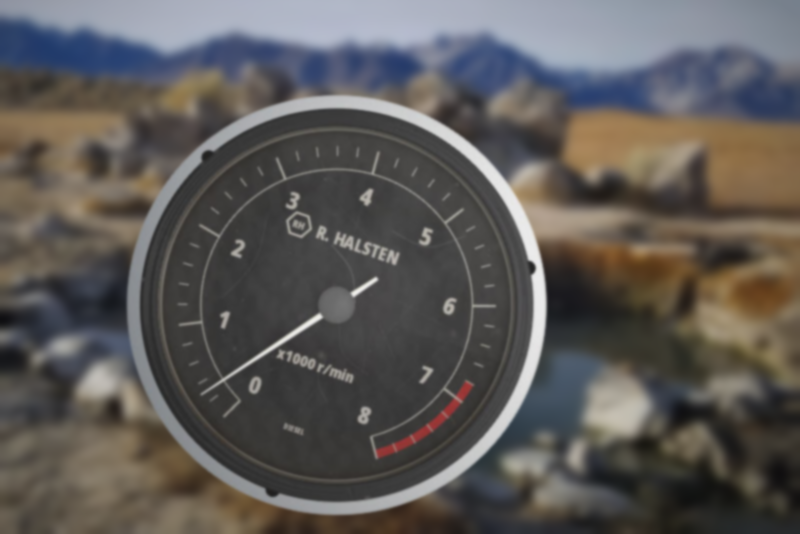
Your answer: 300rpm
